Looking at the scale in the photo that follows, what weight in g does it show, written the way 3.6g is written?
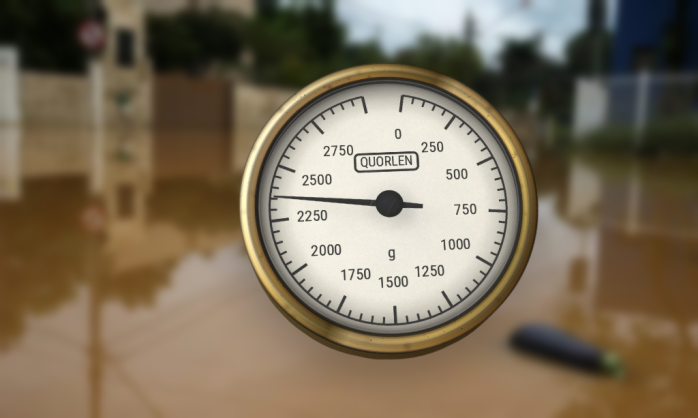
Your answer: 2350g
